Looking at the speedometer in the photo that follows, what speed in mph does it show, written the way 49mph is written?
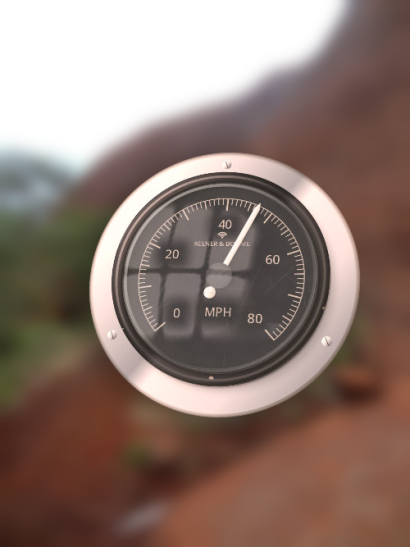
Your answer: 47mph
